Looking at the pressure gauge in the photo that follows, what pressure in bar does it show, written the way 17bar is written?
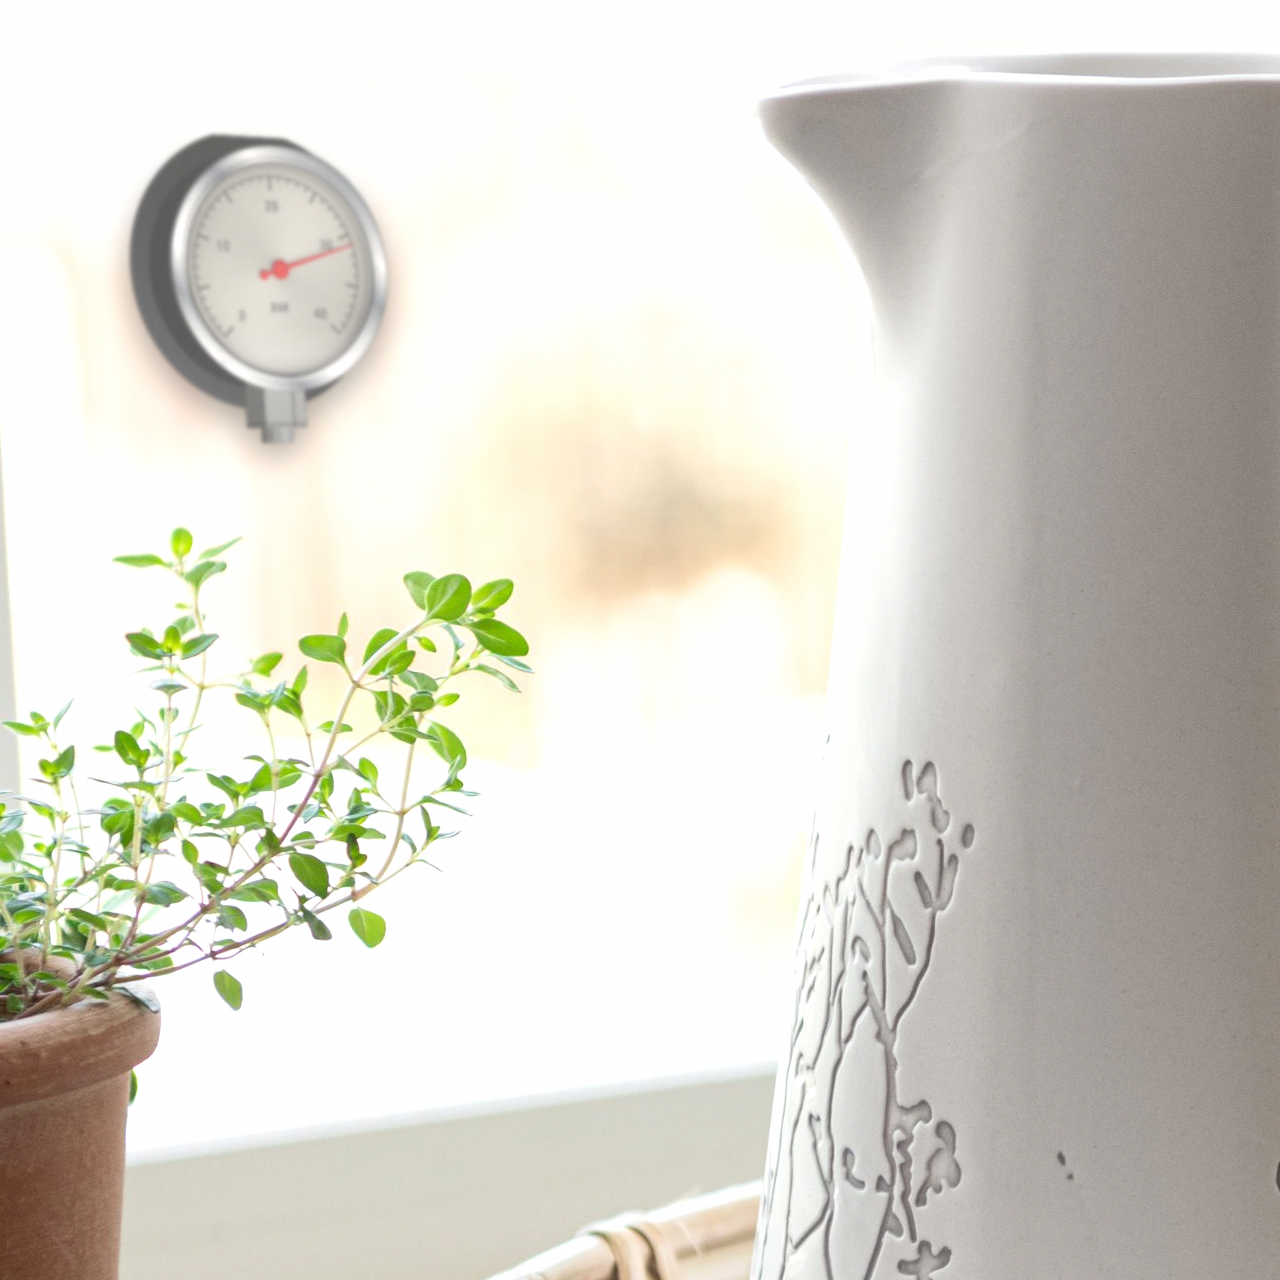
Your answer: 31bar
